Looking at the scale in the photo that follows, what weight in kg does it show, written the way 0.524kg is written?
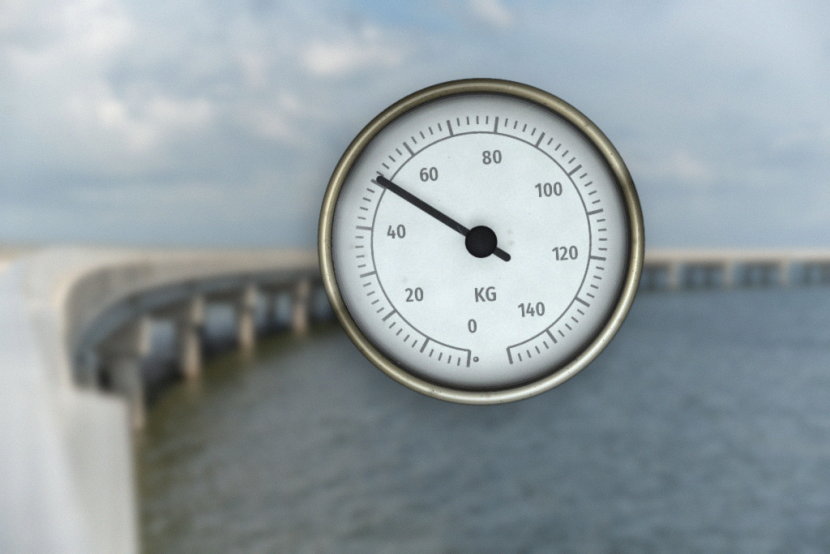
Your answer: 51kg
